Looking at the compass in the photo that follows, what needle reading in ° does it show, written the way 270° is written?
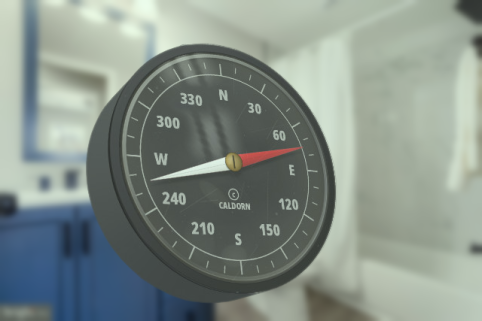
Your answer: 75°
